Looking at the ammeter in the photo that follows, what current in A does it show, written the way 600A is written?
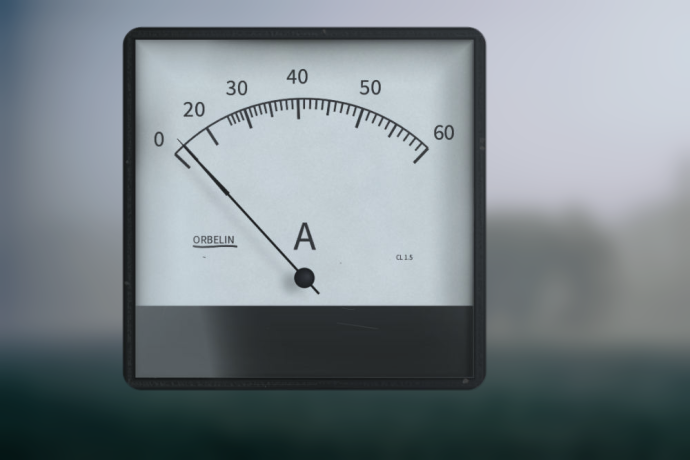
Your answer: 10A
